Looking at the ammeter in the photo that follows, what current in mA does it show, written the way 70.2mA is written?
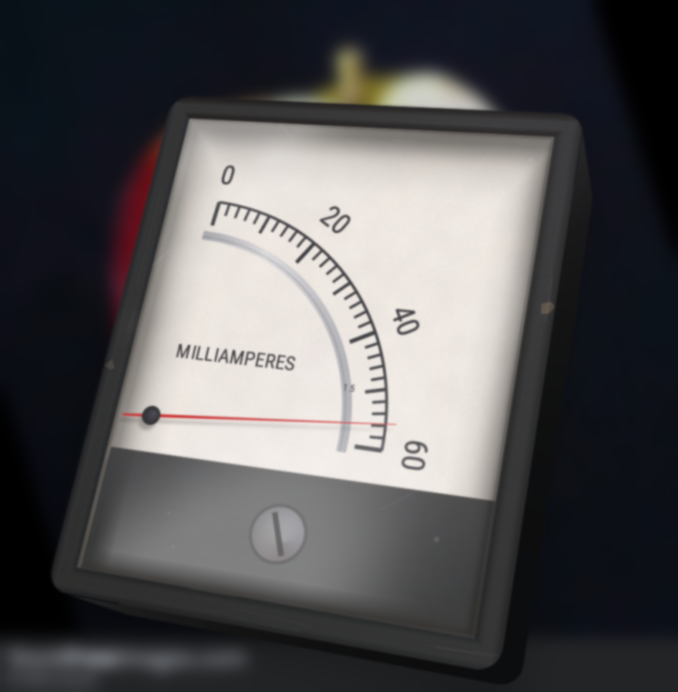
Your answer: 56mA
